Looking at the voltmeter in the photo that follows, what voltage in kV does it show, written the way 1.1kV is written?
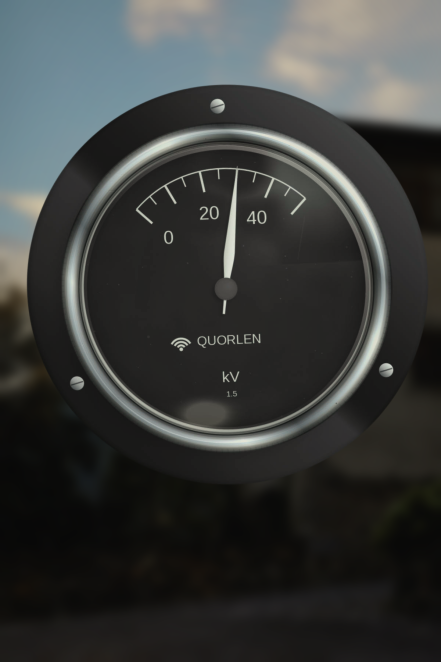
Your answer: 30kV
